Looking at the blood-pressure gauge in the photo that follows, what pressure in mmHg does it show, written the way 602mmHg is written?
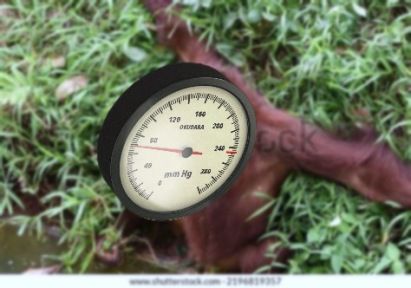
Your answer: 70mmHg
